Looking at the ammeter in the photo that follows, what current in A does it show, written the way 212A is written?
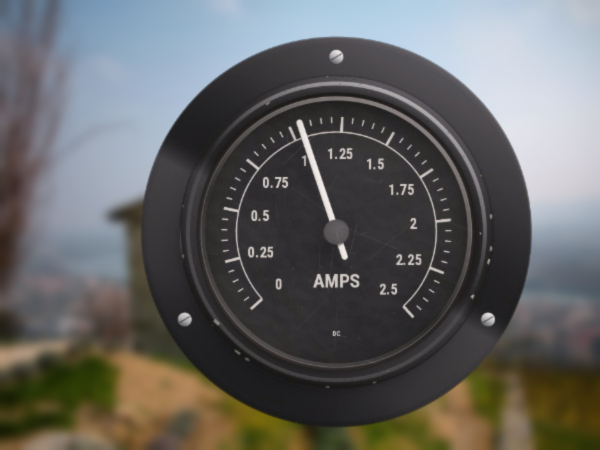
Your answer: 1.05A
